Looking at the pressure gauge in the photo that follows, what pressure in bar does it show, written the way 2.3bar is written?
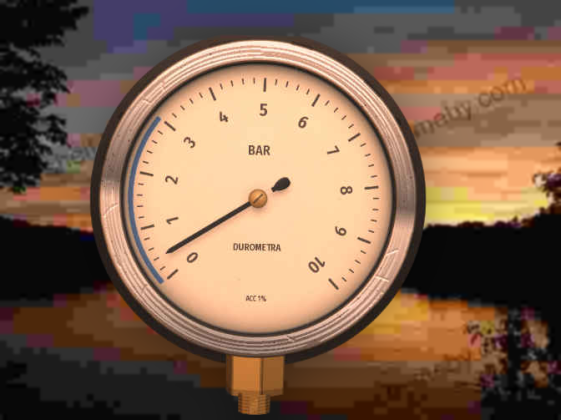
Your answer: 0.4bar
